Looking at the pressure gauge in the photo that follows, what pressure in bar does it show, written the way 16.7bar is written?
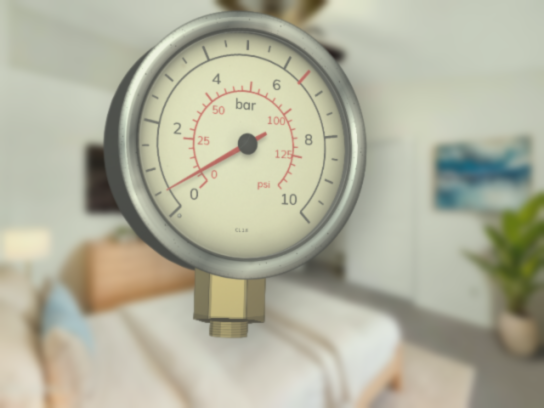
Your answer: 0.5bar
